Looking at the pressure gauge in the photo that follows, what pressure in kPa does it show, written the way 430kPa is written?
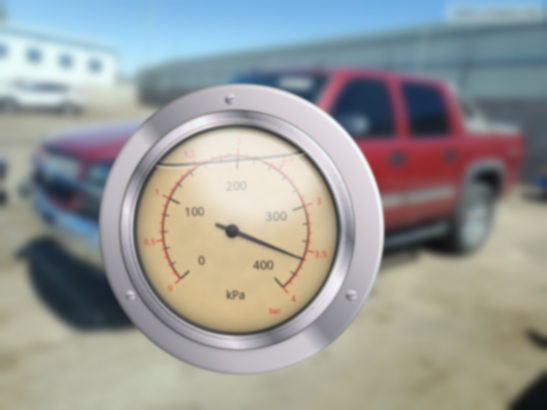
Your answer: 360kPa
